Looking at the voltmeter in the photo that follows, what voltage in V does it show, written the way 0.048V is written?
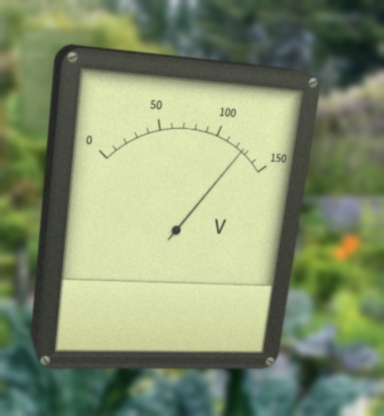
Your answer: 125V
